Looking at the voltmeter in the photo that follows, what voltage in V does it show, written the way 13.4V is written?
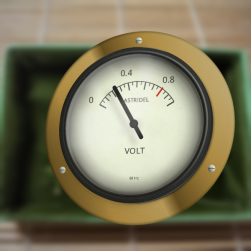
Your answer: 0.25V
